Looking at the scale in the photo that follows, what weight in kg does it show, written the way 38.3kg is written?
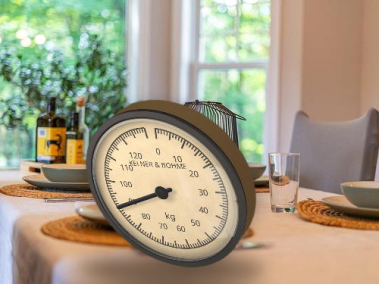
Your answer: 90kg
